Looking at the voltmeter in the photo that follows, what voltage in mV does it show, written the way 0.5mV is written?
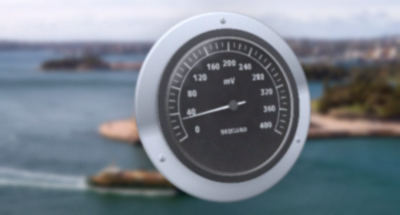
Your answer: 30mV
